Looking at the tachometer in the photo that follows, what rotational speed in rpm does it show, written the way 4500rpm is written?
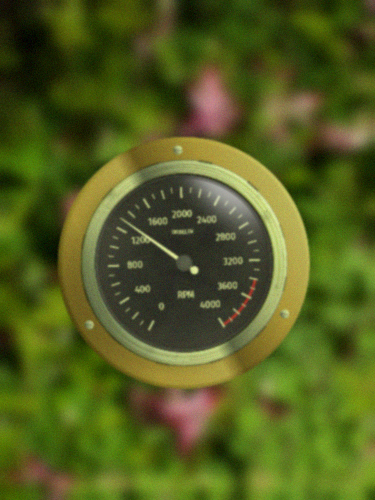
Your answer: 1300rpm
